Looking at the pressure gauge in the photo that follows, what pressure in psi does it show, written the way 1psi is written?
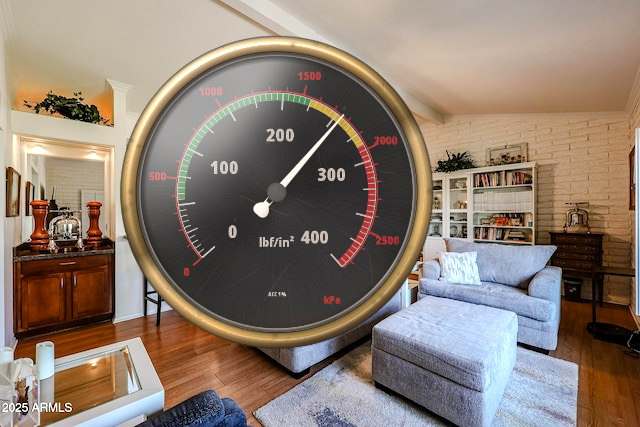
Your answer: 255psi
